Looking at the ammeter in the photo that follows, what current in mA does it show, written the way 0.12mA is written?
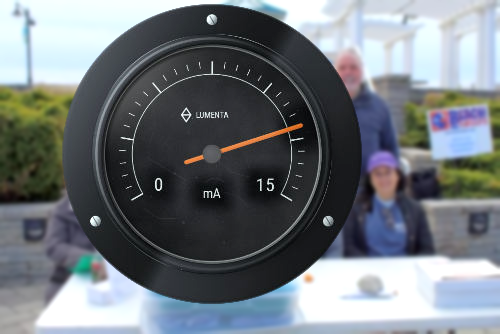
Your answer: 12mA
